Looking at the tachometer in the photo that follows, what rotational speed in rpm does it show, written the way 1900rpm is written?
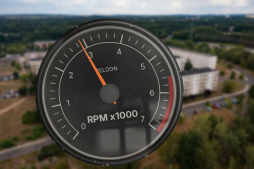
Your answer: 2900rpm
